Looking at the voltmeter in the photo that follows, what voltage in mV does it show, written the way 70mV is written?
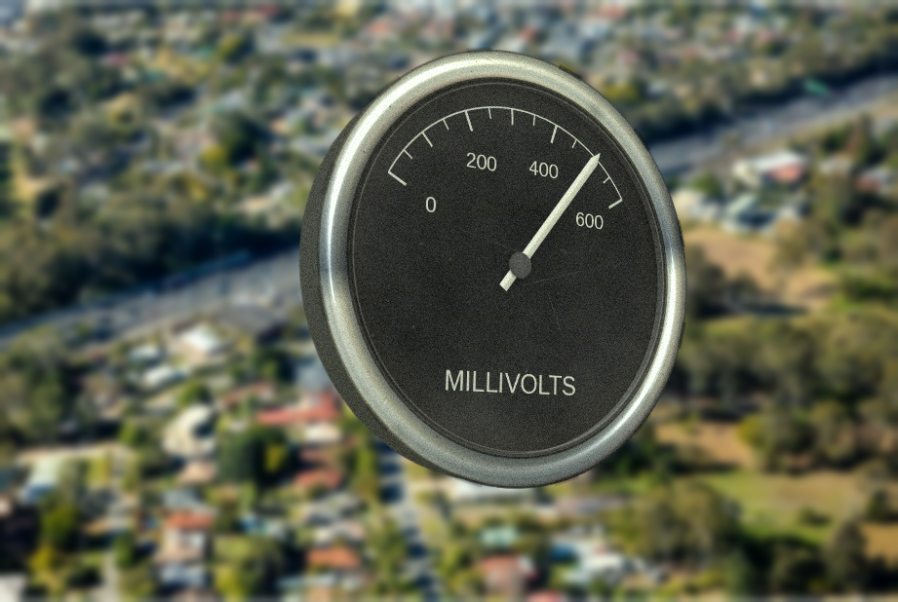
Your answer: 500mV
